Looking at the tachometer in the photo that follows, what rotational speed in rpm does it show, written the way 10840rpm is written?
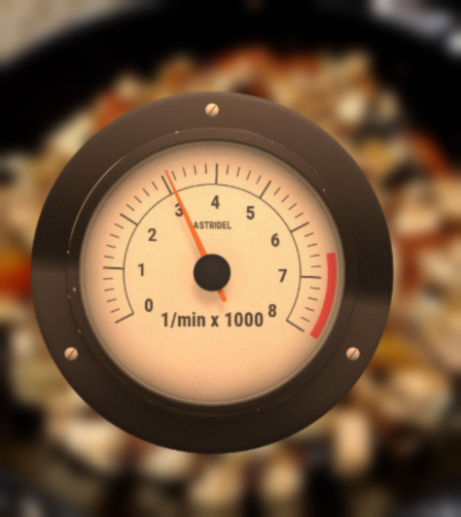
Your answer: 3100rpm
